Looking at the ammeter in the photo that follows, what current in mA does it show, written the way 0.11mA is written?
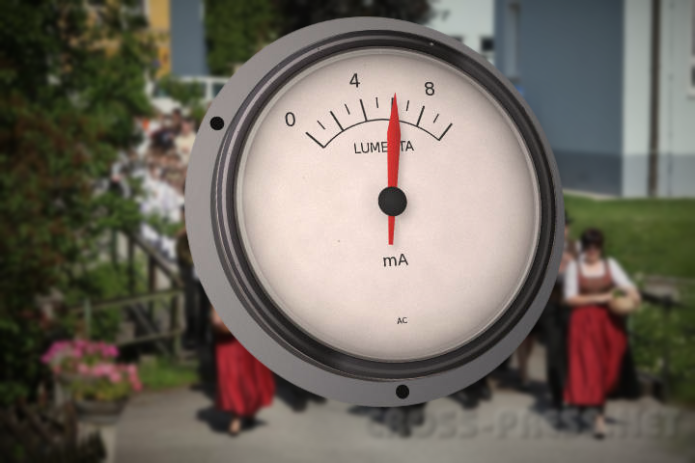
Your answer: 6mA
